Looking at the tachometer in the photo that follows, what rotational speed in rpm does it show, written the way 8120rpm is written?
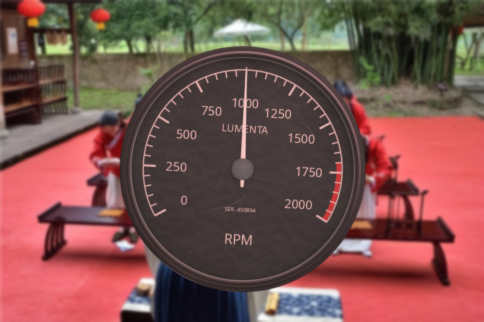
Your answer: 1000rpm
